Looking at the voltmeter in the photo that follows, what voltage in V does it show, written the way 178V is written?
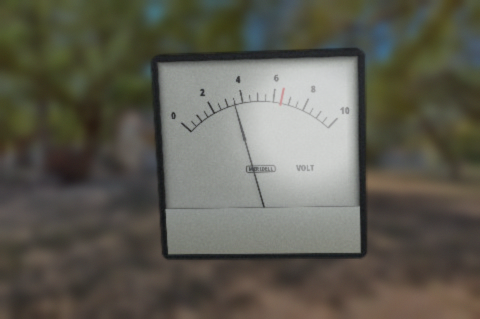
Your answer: 3.5V
